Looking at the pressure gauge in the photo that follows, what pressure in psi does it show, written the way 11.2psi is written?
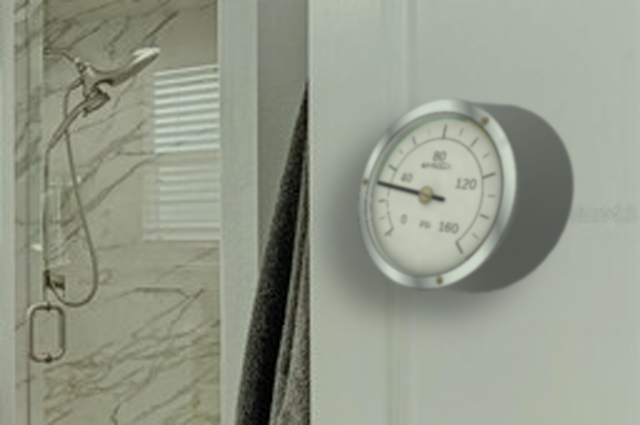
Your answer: 30psi
